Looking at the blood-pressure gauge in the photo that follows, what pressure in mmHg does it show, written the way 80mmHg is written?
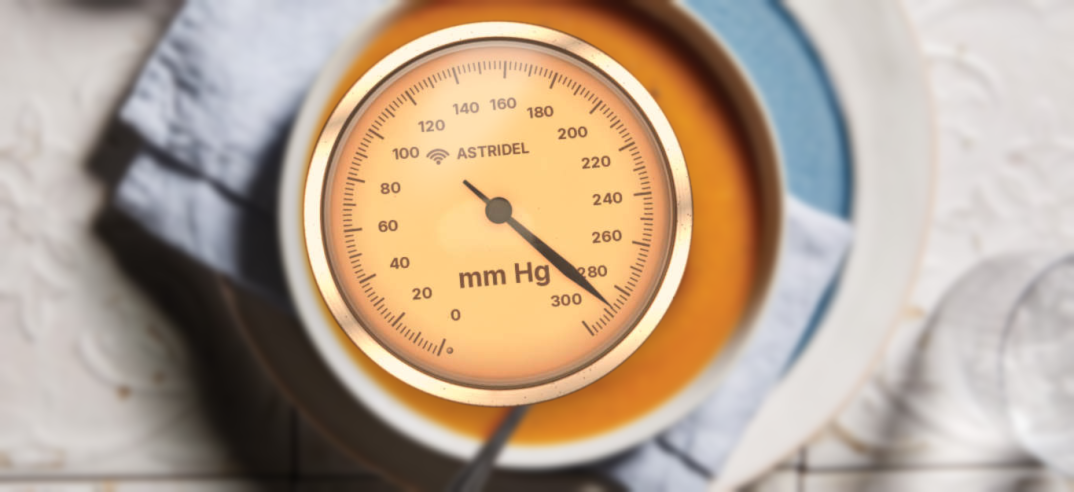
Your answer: 288mmHg
